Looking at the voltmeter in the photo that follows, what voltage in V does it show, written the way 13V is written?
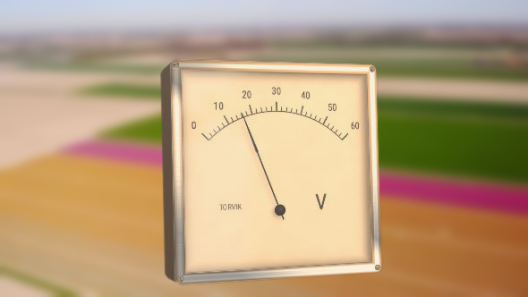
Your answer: 16V
